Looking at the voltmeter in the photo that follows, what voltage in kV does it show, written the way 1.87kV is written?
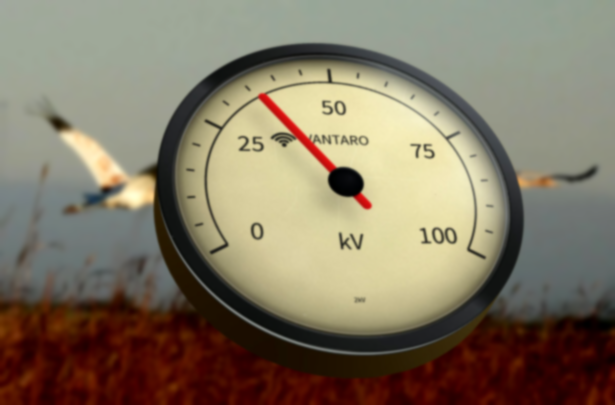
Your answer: 35kV
